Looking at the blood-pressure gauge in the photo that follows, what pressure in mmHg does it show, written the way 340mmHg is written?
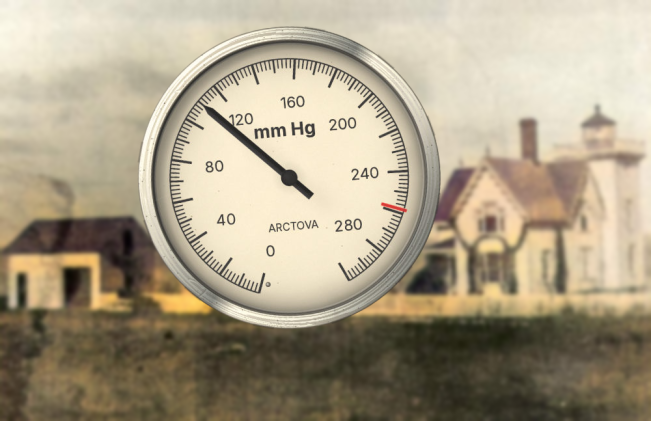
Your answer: 110mmHg
